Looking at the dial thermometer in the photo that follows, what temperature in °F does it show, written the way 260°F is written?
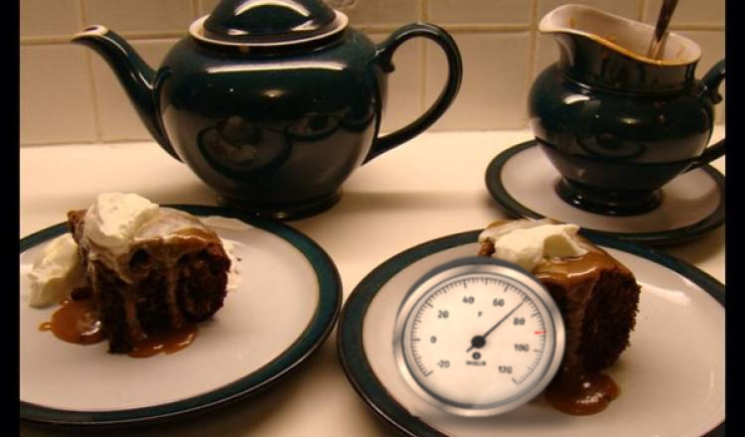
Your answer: 70°F
